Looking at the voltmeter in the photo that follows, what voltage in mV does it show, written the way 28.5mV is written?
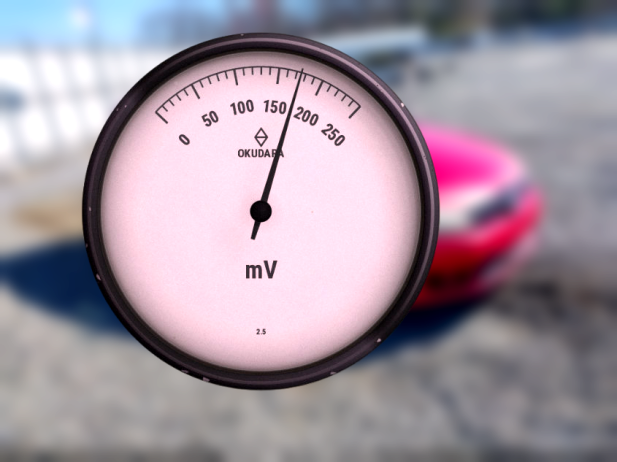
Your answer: 175mV
